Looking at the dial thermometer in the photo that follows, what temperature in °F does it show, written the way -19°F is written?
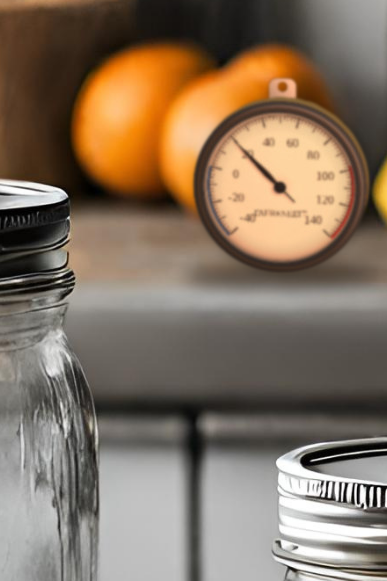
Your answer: 20°F
